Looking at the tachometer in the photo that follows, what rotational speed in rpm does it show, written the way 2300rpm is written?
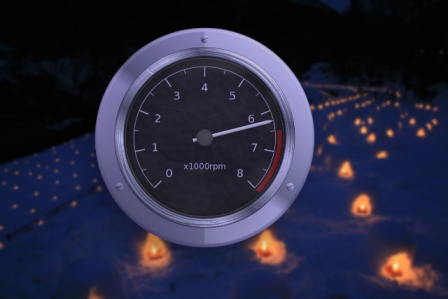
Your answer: 6250rpm
